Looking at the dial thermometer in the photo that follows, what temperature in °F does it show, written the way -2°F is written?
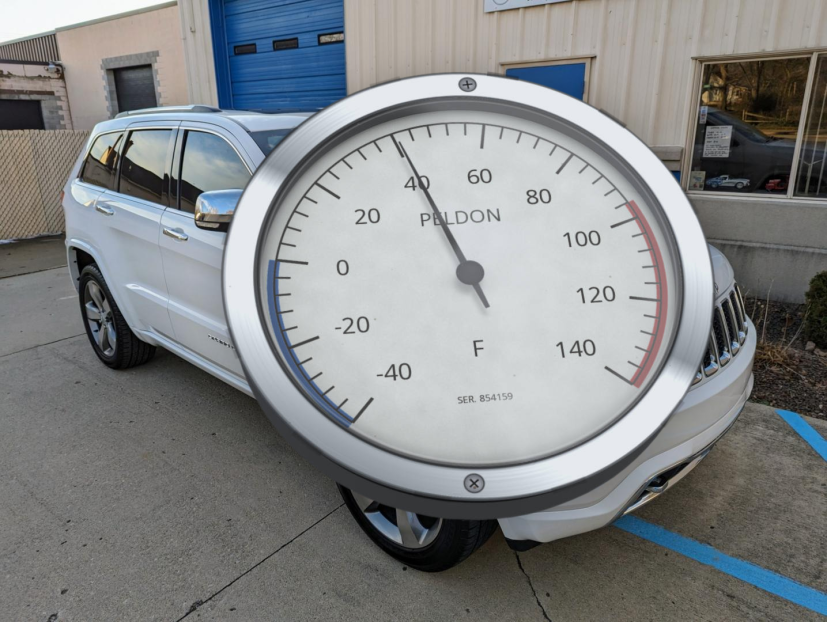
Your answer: 40°F
